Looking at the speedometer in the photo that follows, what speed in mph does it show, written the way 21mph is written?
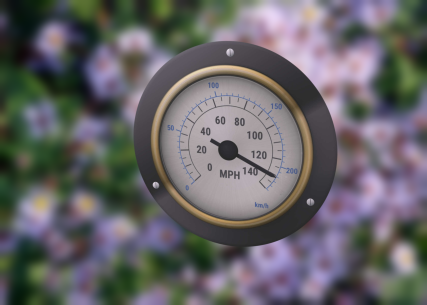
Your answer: 130mph
